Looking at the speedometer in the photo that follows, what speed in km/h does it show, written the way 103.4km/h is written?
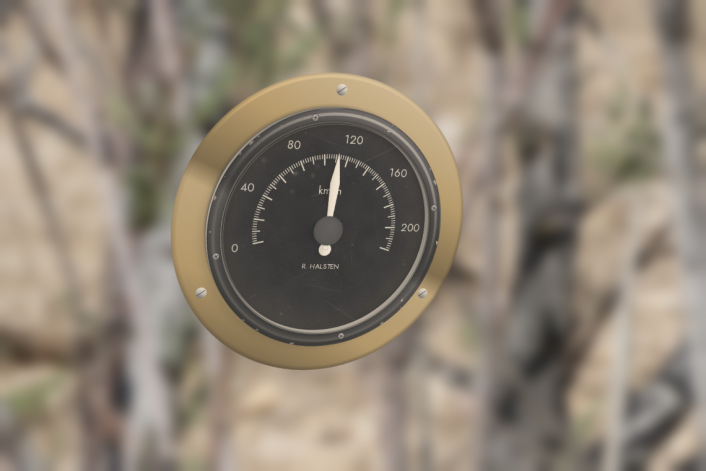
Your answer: 110km/h
